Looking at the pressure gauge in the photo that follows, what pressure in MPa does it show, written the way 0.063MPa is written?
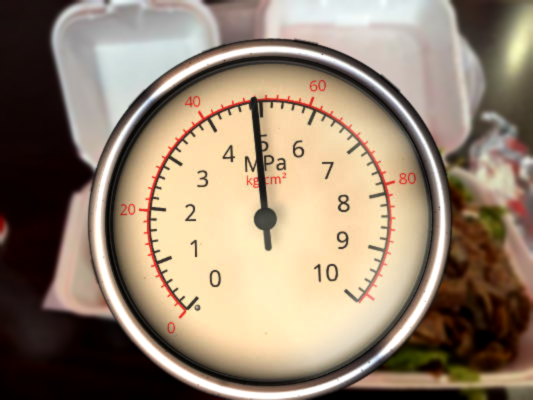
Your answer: 4.9MPa
